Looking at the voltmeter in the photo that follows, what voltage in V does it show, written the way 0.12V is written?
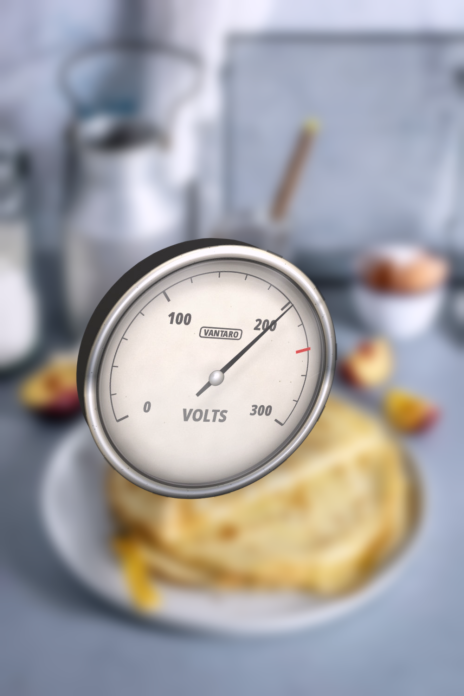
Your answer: 200V
